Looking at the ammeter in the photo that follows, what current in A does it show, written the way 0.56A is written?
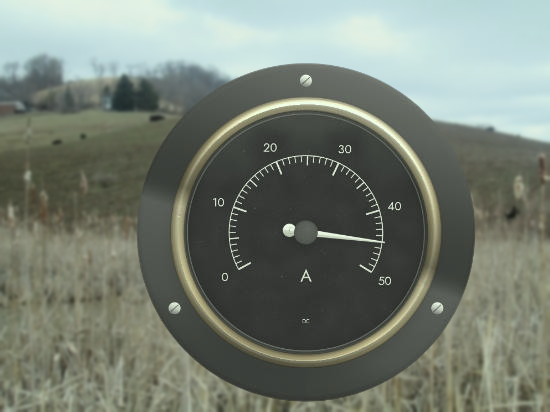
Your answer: 45A
